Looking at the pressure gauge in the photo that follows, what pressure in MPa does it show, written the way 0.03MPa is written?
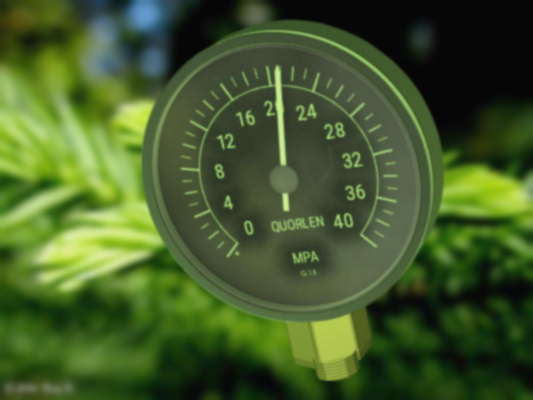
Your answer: 21MPa
